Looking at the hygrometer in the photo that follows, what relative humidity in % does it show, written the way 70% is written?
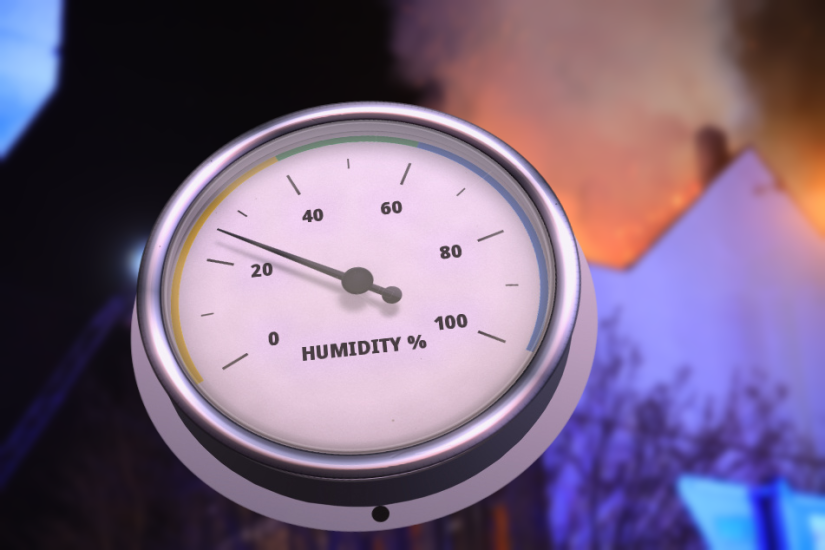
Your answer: 25%
